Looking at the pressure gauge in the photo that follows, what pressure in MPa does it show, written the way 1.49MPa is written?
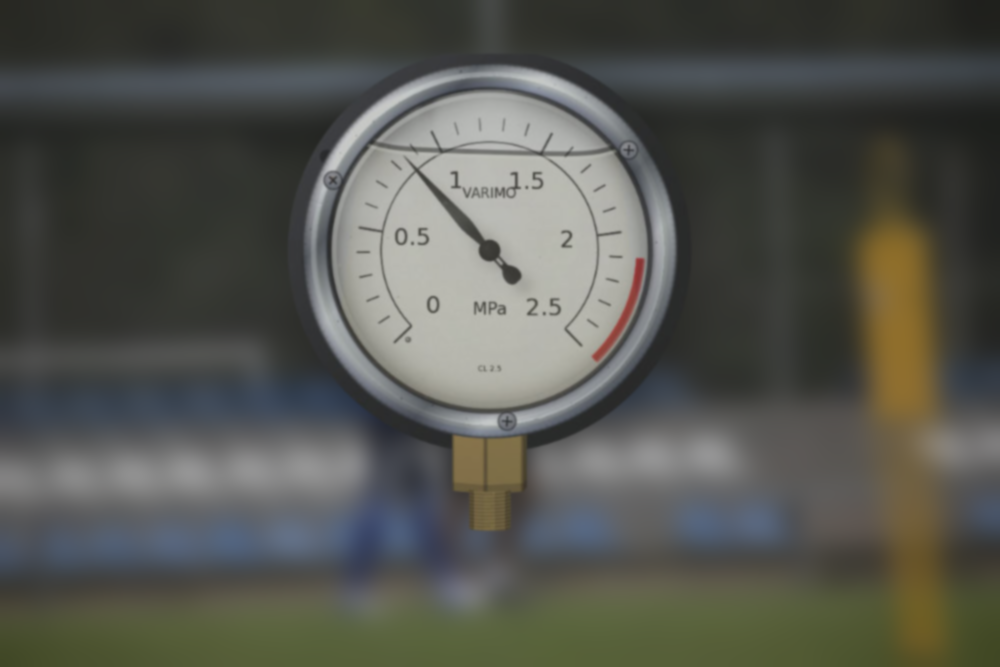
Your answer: 0.85MPa
